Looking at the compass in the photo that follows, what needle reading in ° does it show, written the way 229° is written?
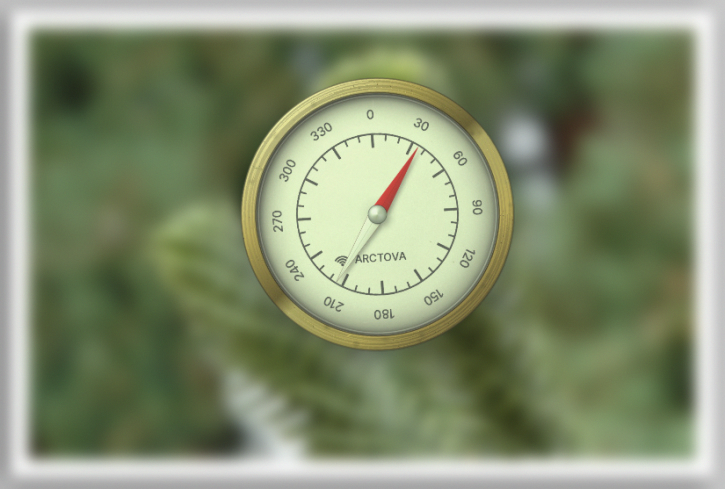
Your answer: 35°
